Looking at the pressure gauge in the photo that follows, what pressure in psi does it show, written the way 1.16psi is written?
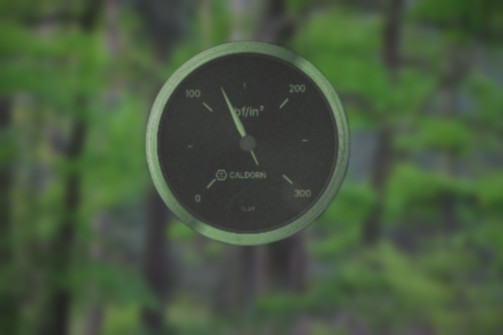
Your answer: 125psi
